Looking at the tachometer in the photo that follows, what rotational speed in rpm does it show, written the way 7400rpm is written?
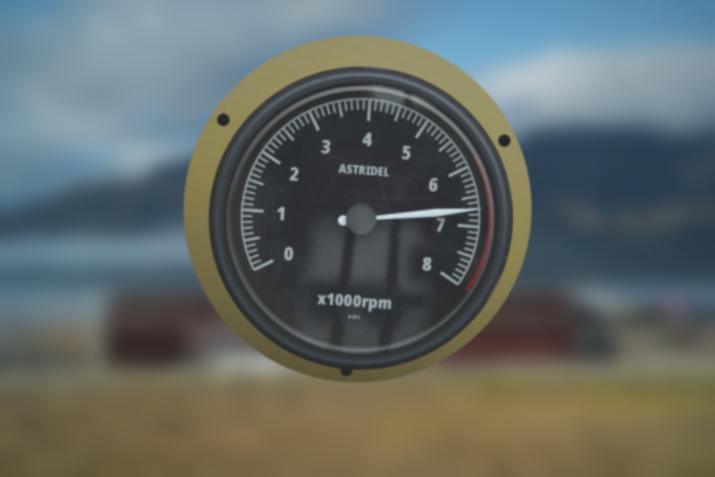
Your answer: 6700rpm
